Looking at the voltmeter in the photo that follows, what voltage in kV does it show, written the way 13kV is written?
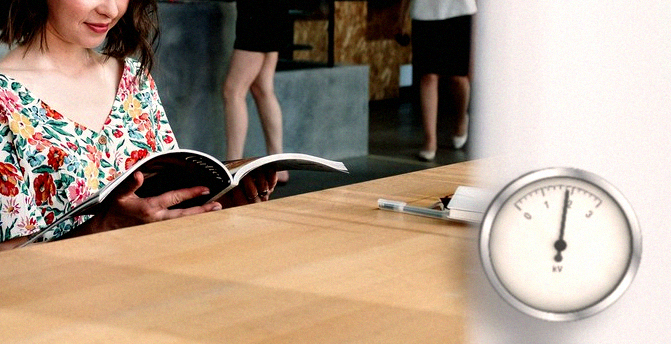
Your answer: 1.8kV
